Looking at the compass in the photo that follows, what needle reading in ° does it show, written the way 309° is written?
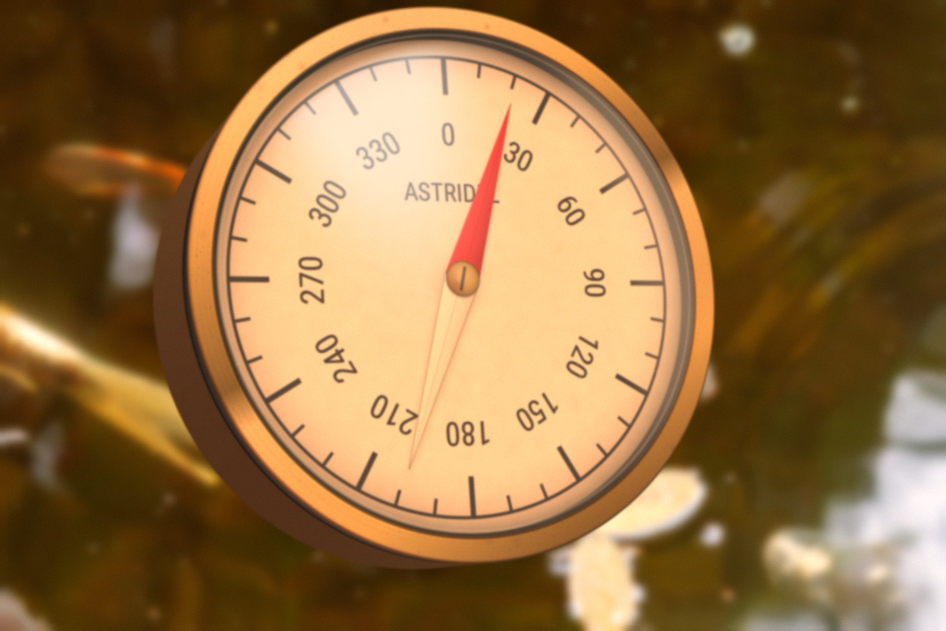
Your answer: 20°
